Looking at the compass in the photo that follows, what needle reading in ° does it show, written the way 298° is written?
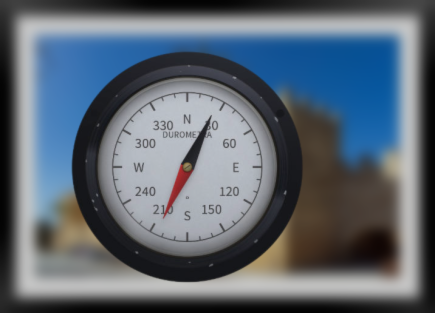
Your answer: 205°
